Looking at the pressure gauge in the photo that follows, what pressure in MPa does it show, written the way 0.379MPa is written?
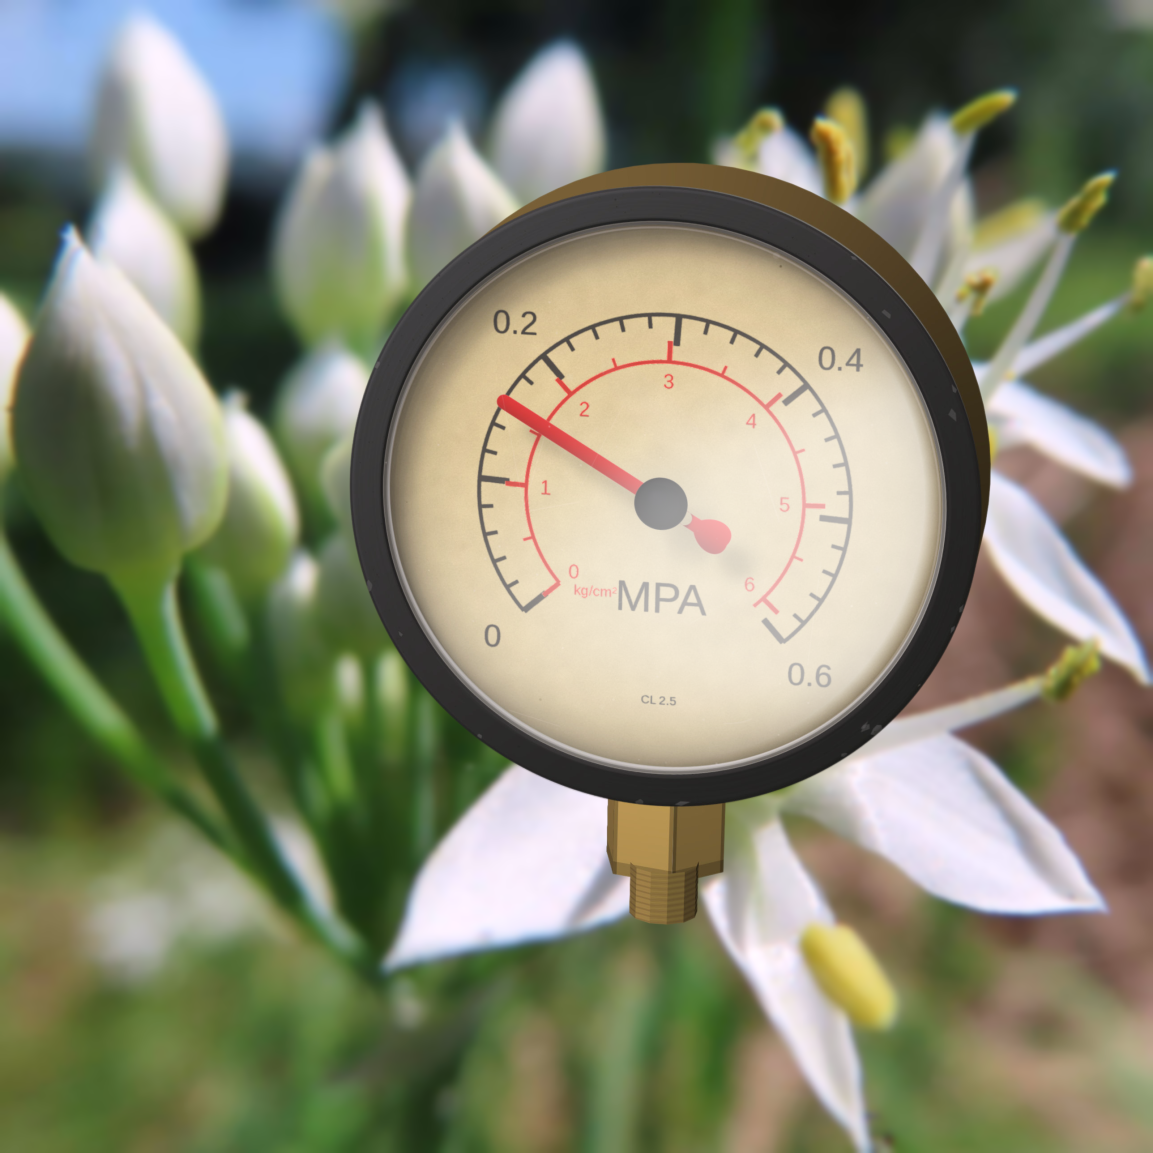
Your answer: 0.16MPa
